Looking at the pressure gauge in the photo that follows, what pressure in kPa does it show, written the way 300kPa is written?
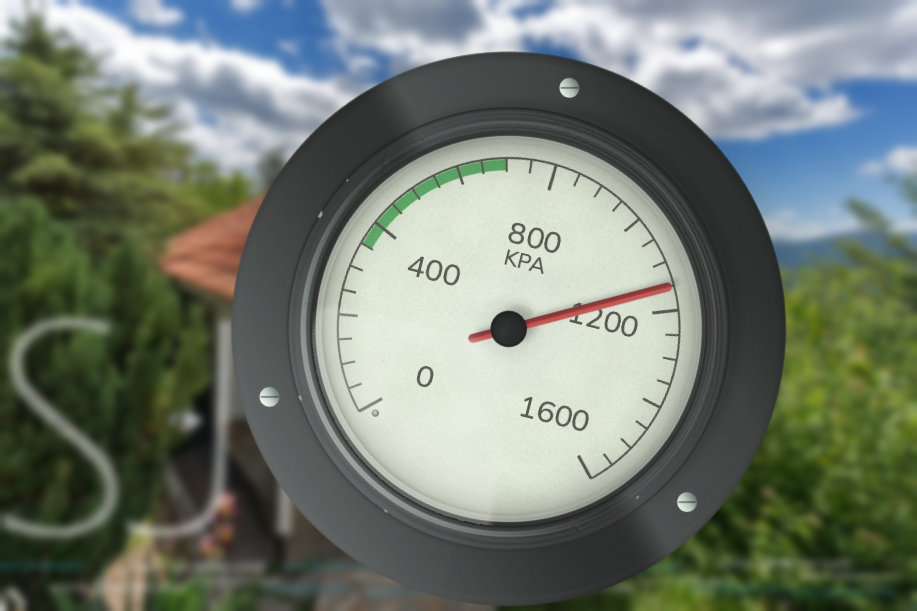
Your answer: 1150kPa
